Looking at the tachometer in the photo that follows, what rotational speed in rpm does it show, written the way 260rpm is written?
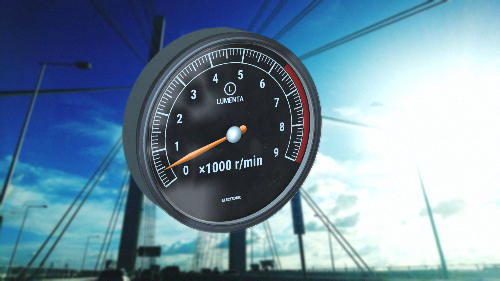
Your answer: 500rpm
